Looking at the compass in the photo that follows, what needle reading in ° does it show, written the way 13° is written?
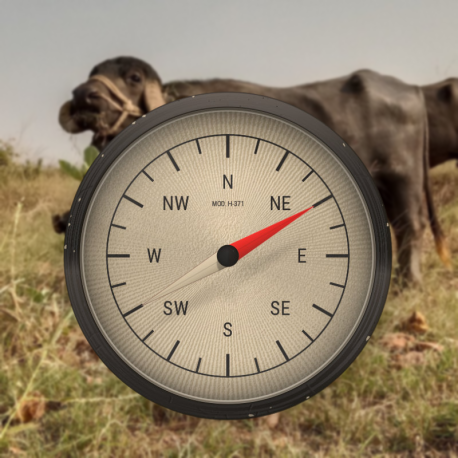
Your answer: 60°
